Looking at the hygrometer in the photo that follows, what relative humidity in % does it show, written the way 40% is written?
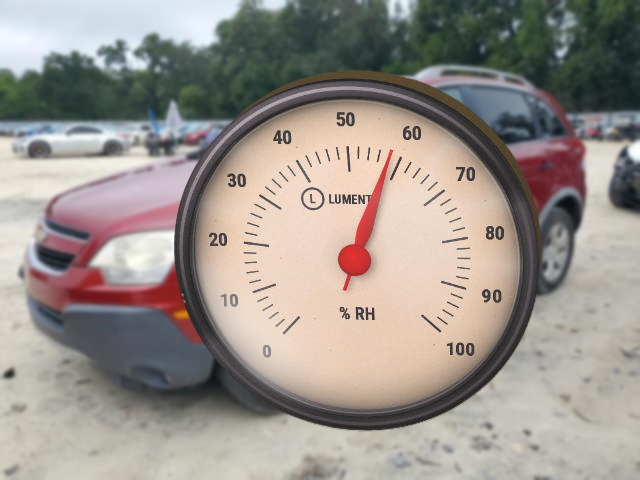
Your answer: 58%
